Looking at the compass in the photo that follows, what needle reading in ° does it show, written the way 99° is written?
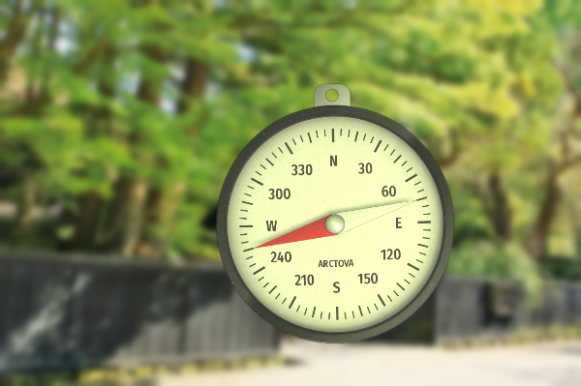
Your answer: 255°
